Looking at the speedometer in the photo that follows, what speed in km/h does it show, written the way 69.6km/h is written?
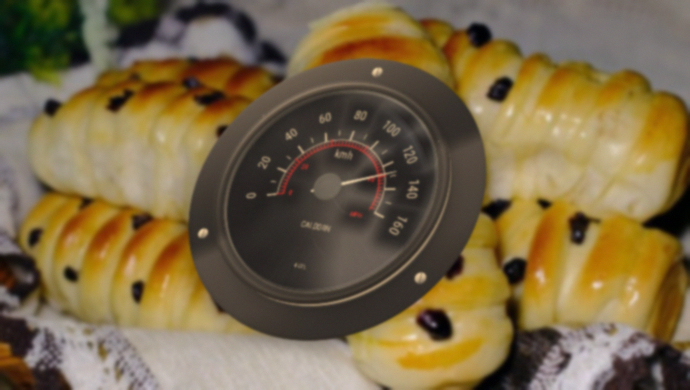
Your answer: 130km/h
